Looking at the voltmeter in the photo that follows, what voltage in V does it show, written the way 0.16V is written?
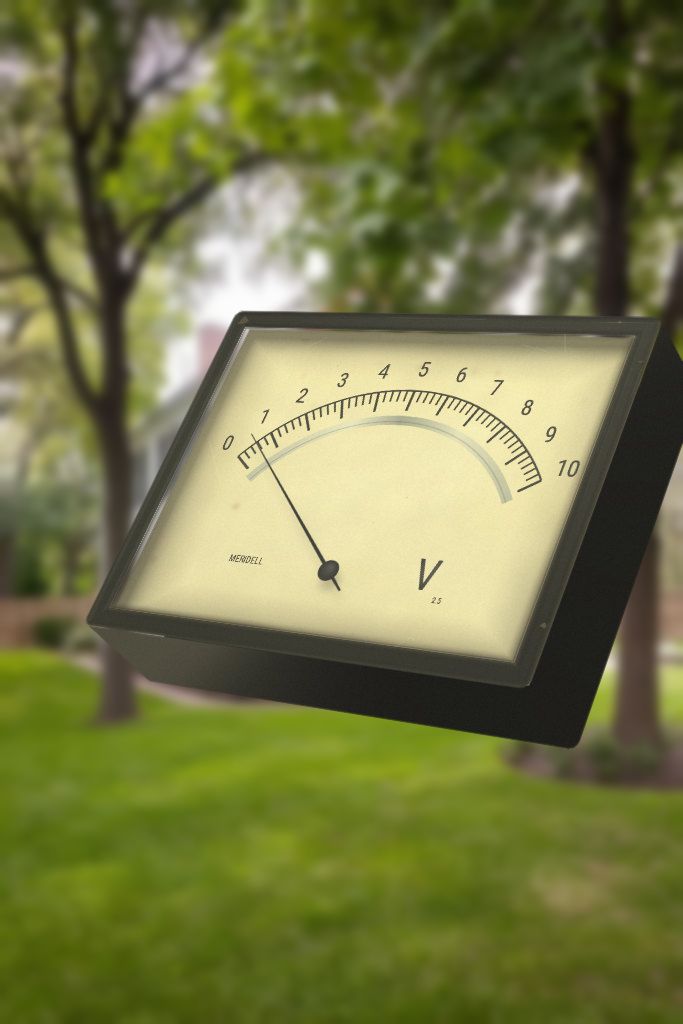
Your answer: 0.6V
